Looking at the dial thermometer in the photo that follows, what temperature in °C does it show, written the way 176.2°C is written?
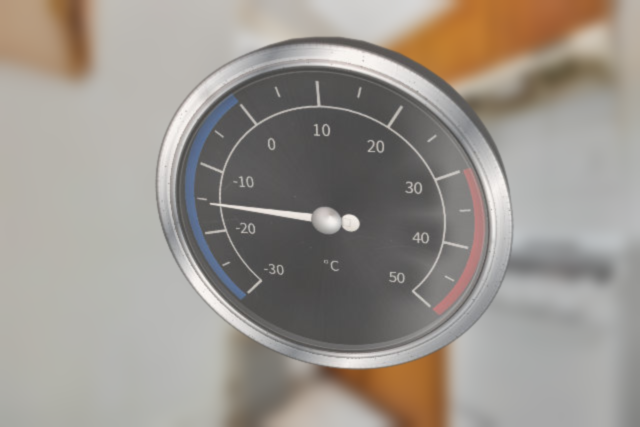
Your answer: -15°C
